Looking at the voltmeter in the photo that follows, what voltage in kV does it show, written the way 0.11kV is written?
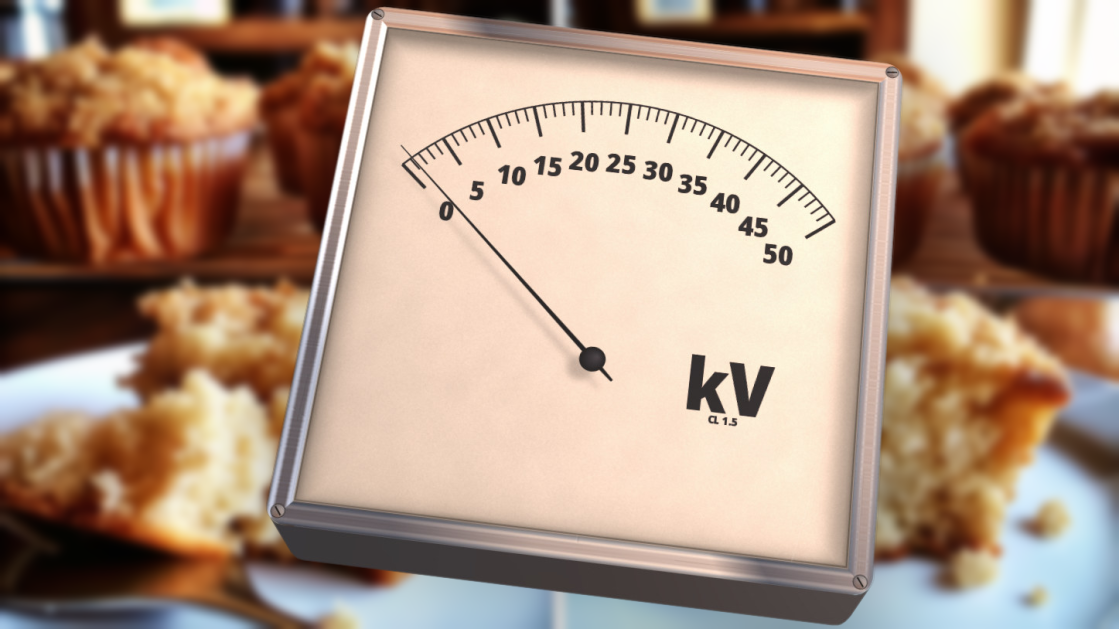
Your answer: 1kV
